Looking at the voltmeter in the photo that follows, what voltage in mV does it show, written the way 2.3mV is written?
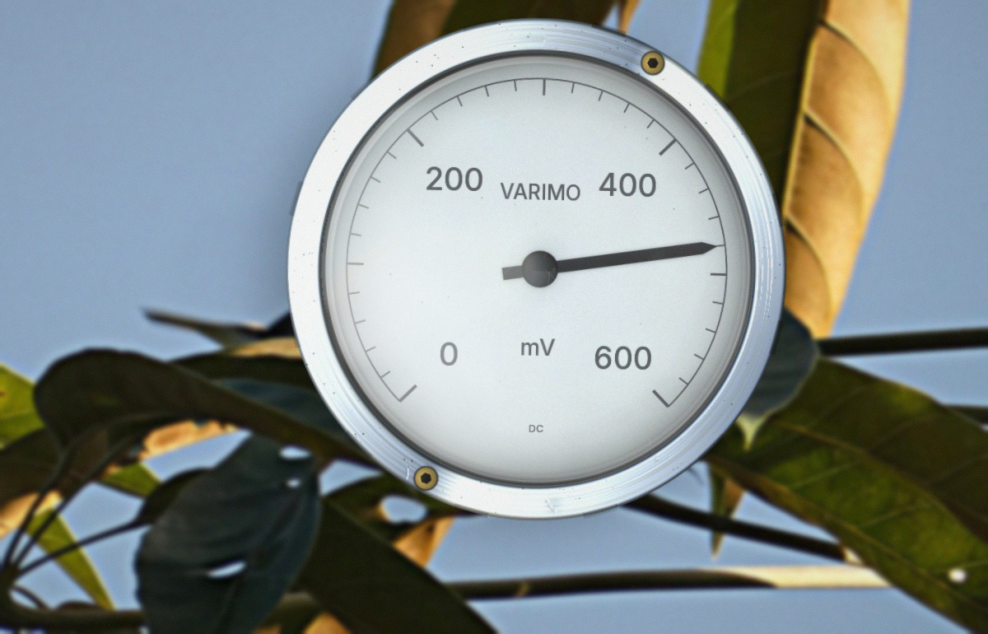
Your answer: 480mV
